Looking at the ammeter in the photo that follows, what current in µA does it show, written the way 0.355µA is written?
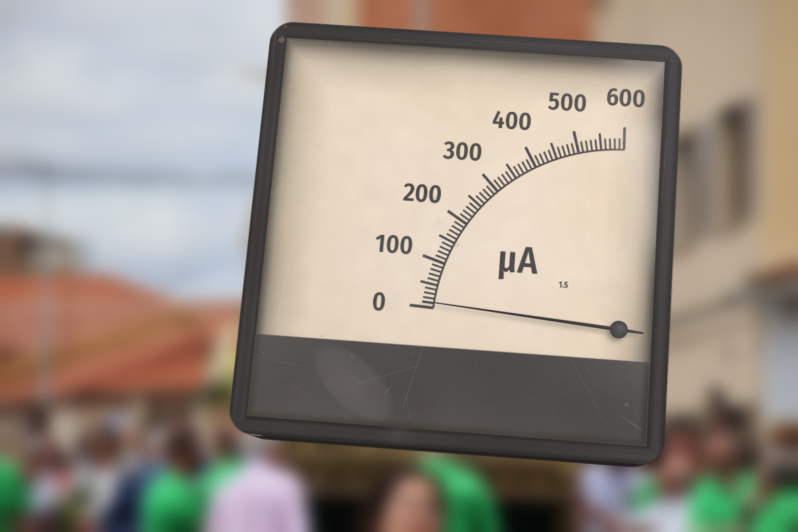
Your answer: 10µA
